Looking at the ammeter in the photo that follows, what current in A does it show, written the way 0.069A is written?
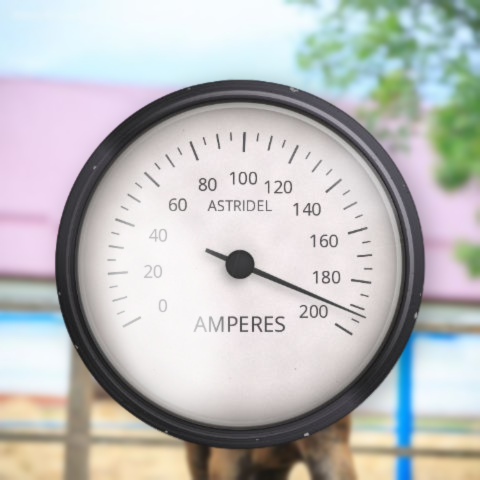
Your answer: 192.5A
